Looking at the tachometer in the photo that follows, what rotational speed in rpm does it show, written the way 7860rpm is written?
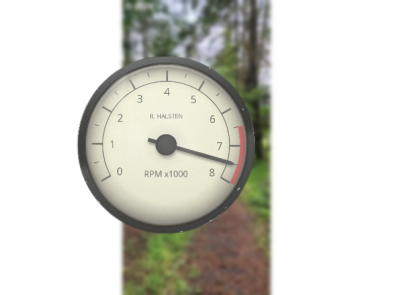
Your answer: 7500rpm
